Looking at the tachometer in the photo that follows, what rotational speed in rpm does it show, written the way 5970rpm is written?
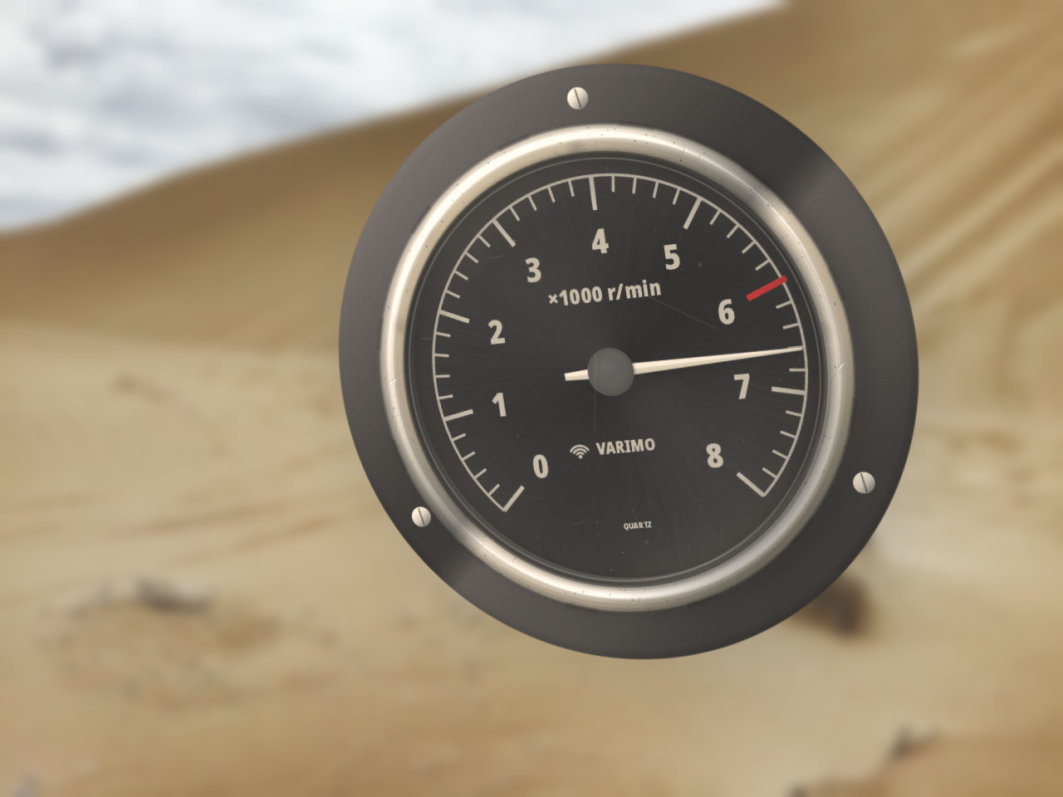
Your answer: 6600rpm
